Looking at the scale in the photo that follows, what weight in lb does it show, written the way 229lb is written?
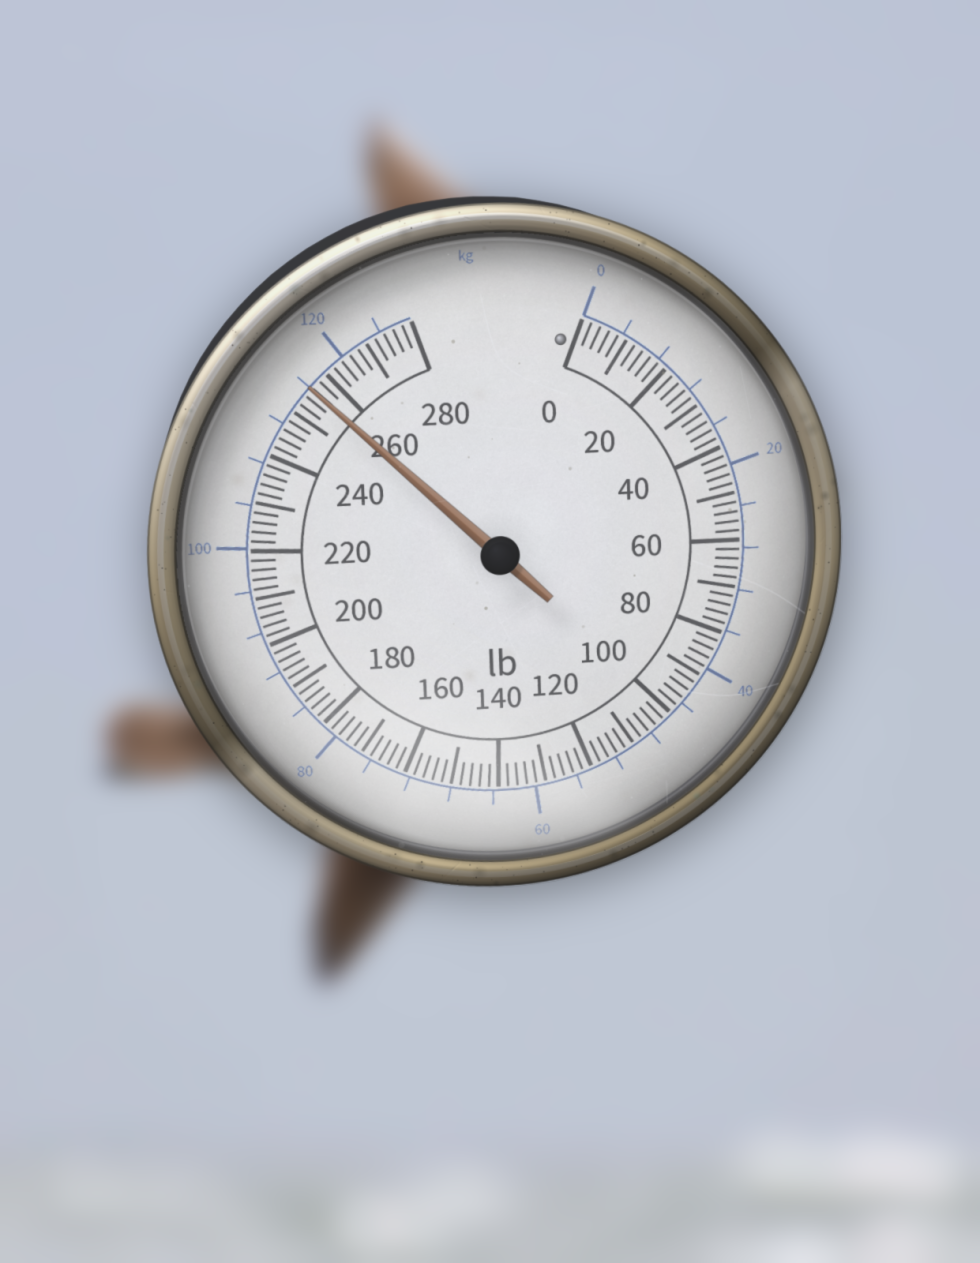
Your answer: 256lb
